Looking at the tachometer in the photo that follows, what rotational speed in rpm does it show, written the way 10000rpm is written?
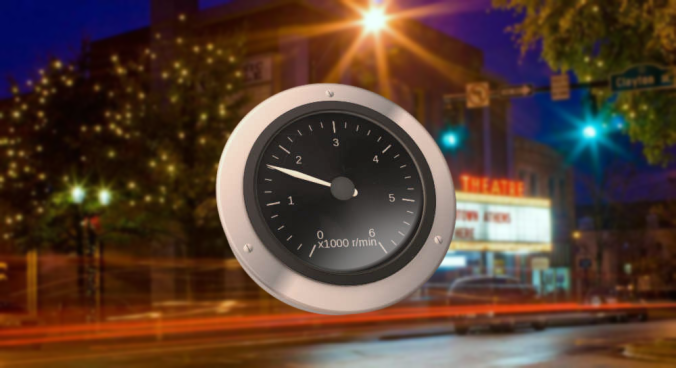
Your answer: 1600rpm
